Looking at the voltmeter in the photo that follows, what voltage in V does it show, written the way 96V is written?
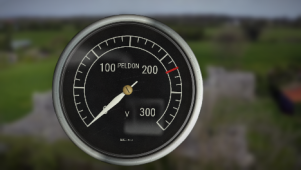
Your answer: 0V
